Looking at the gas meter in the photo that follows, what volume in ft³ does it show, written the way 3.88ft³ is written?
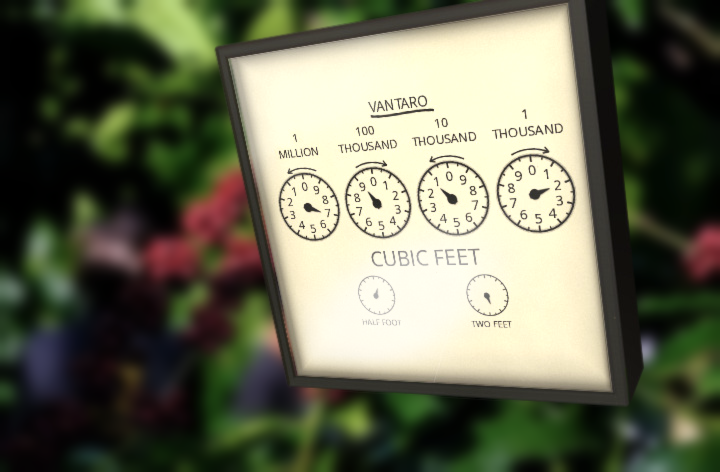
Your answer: 691200ft³
